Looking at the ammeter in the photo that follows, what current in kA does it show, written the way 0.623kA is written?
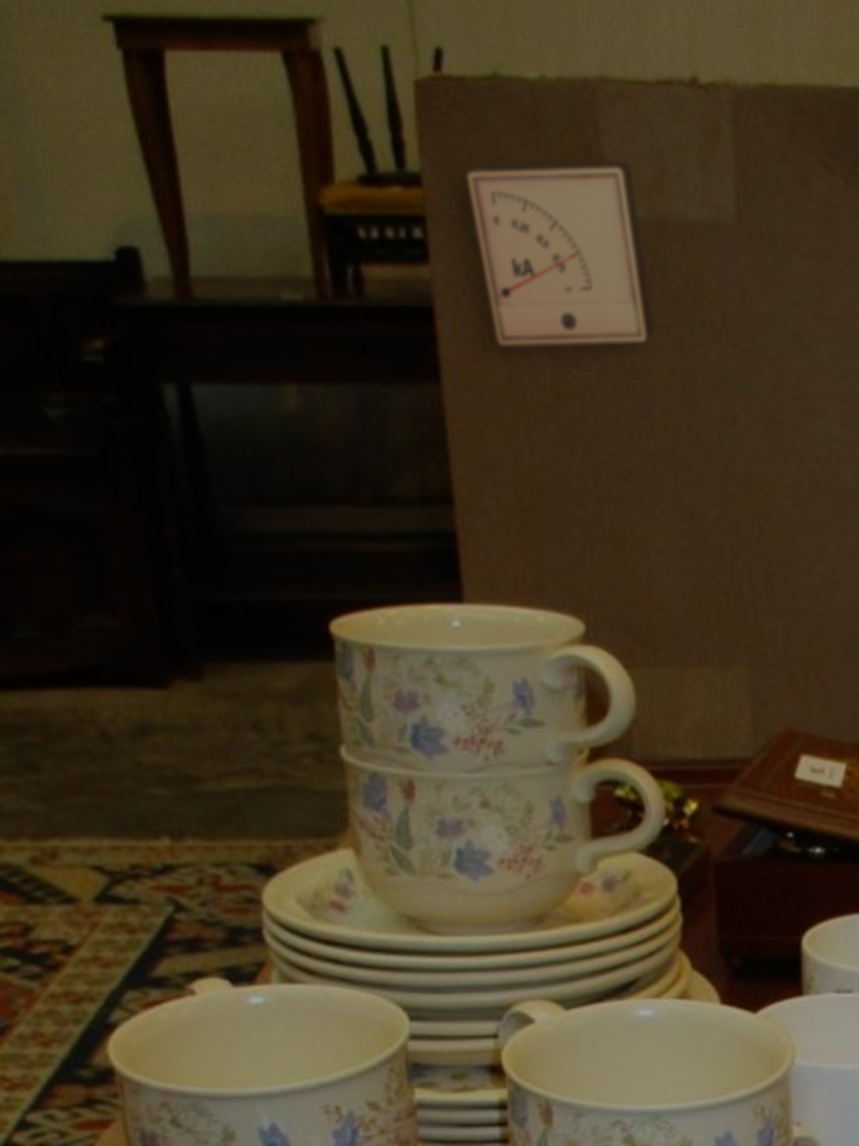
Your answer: 0.75kA
